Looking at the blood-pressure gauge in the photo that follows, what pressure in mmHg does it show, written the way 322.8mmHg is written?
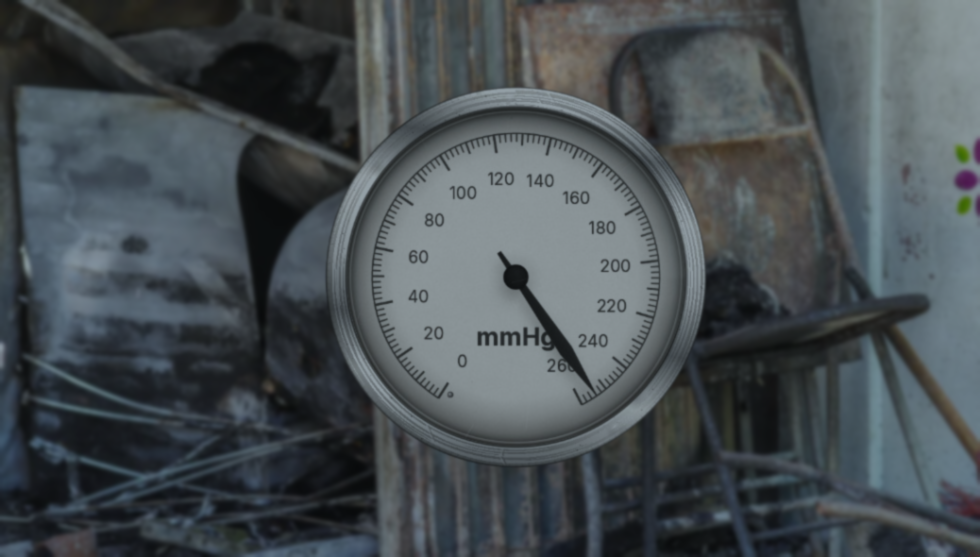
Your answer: 254mmHg
